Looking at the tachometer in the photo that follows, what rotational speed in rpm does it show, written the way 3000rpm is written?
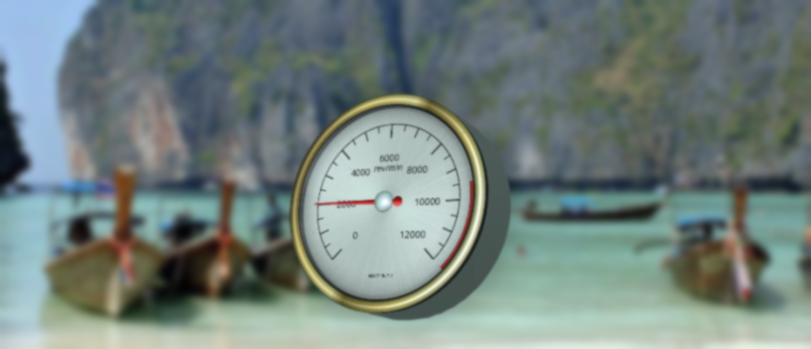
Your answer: 2000rpm
